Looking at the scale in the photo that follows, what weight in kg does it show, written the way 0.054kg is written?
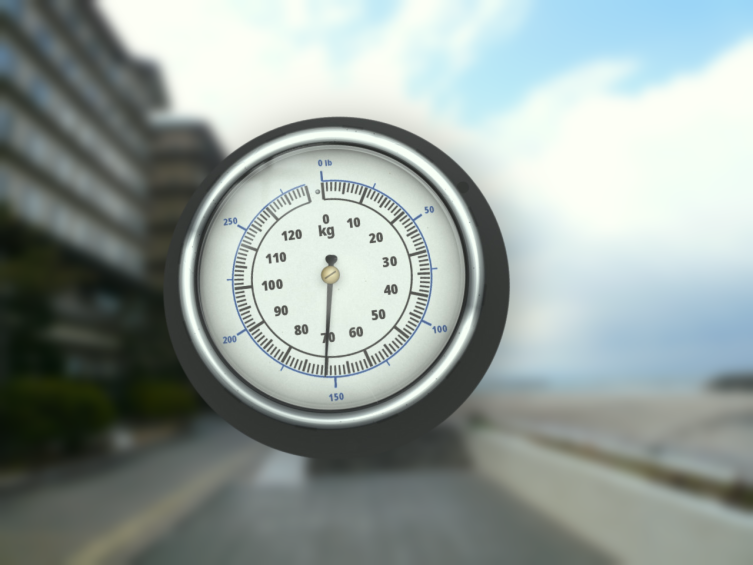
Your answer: 70kg
